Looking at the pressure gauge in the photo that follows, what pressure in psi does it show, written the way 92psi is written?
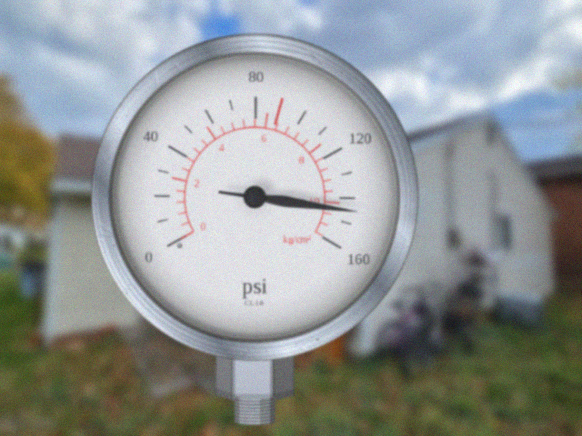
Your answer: 145psi
